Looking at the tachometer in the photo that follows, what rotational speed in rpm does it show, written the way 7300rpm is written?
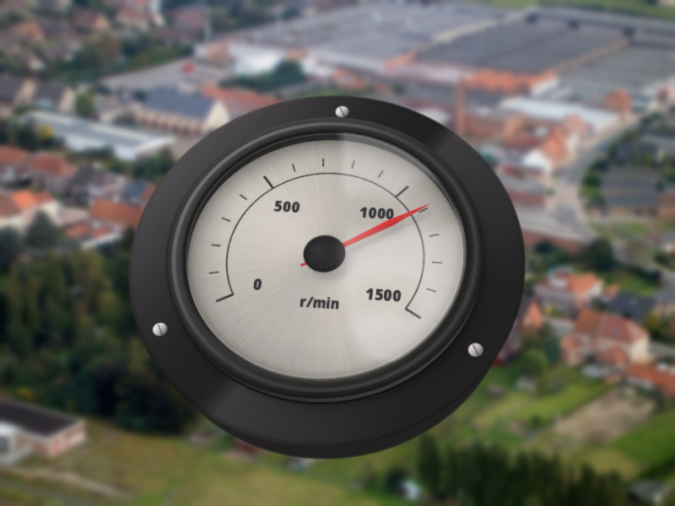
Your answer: 1100rpm
